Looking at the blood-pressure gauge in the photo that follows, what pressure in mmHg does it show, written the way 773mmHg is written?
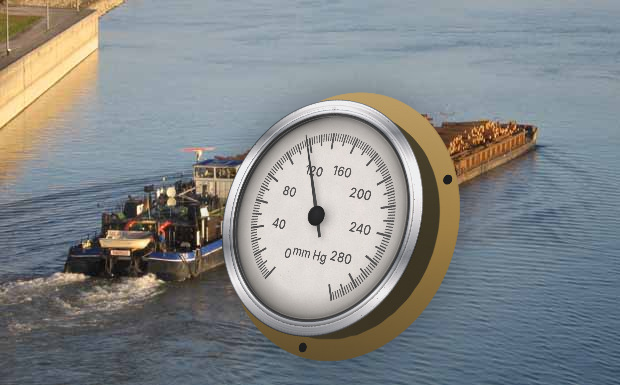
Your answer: 120mmHg
